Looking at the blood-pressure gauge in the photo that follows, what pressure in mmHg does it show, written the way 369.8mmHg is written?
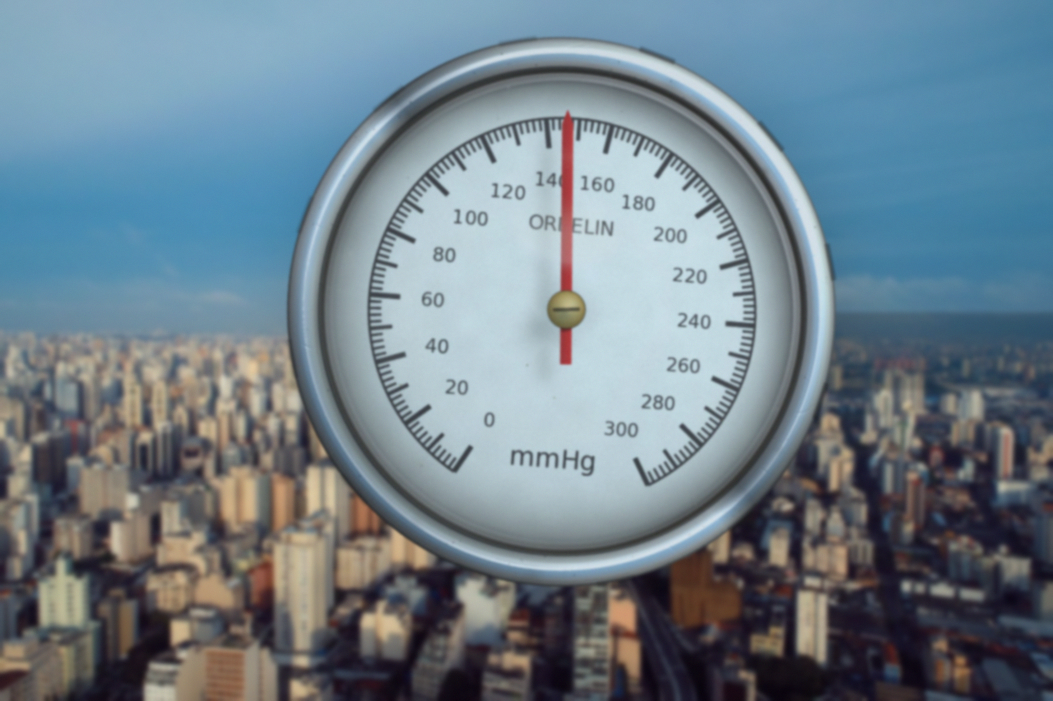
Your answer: 146mmHg
